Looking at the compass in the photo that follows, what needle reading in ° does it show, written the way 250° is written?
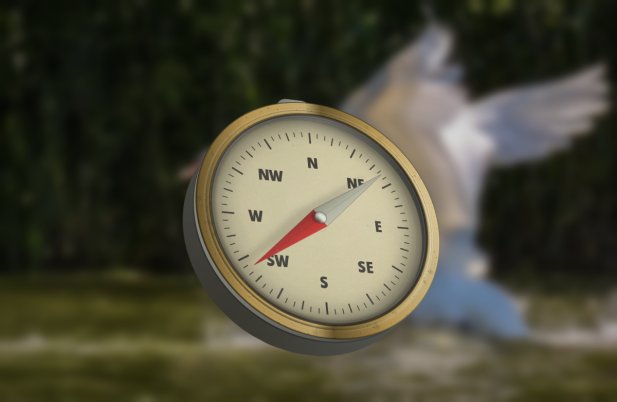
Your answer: 232.5°
